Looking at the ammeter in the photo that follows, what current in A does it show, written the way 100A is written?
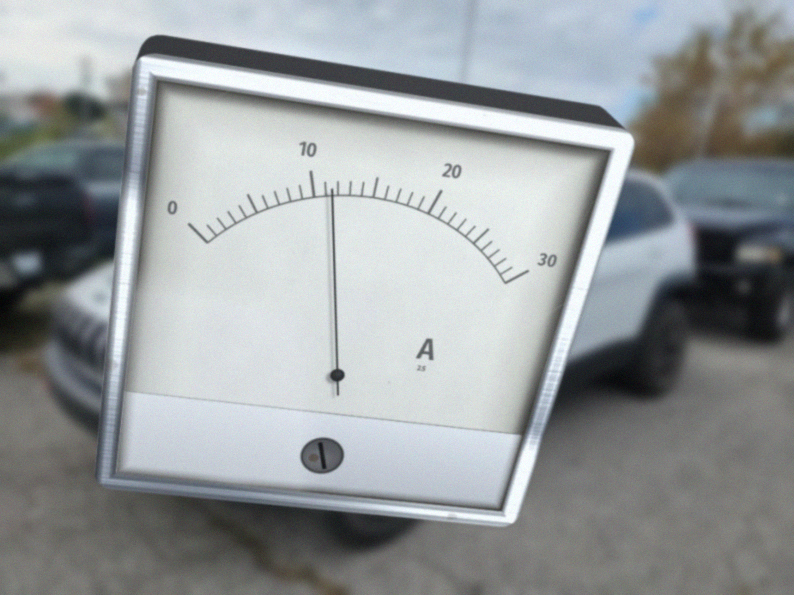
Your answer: 11.5A
